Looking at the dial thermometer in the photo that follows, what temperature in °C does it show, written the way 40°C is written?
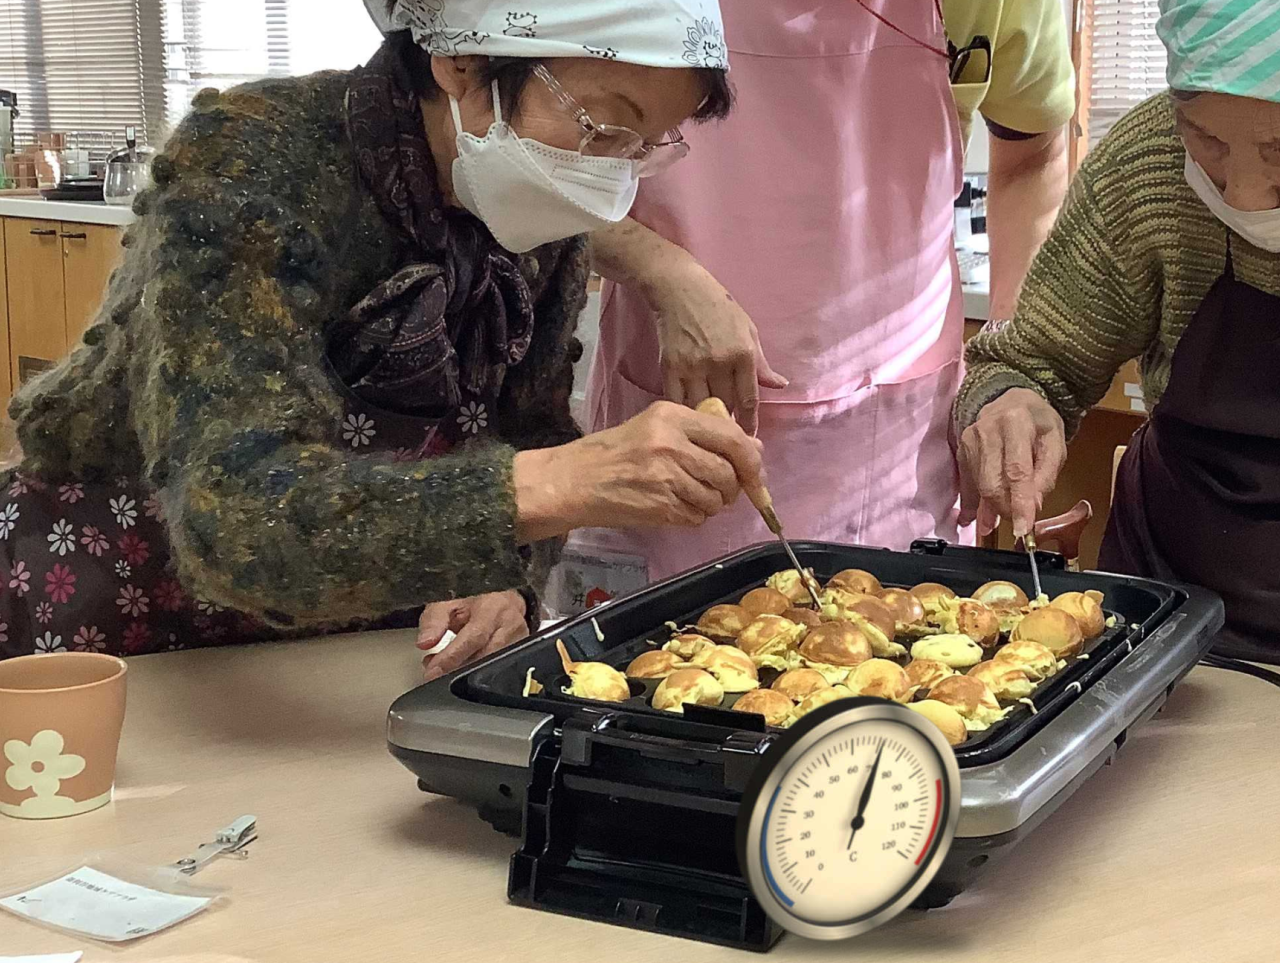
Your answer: 70°C
